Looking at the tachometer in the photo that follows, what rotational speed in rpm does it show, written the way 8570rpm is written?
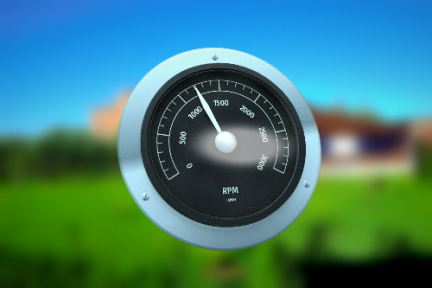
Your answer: 1200rpm
